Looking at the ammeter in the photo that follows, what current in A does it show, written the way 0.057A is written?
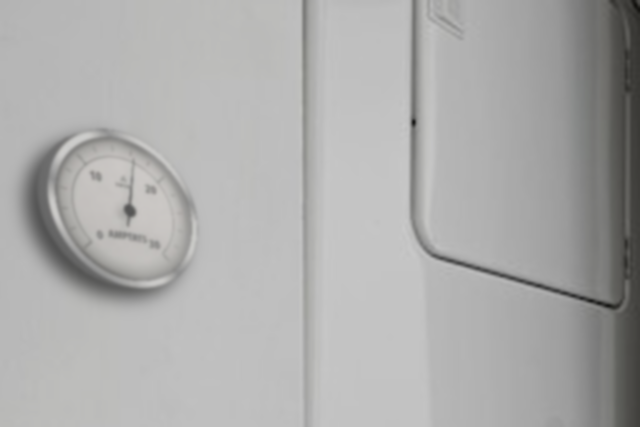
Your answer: 16A
